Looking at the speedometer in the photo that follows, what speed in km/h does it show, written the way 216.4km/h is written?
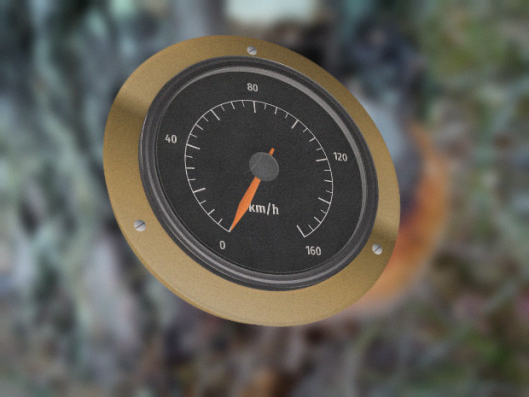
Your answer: 0km/h
